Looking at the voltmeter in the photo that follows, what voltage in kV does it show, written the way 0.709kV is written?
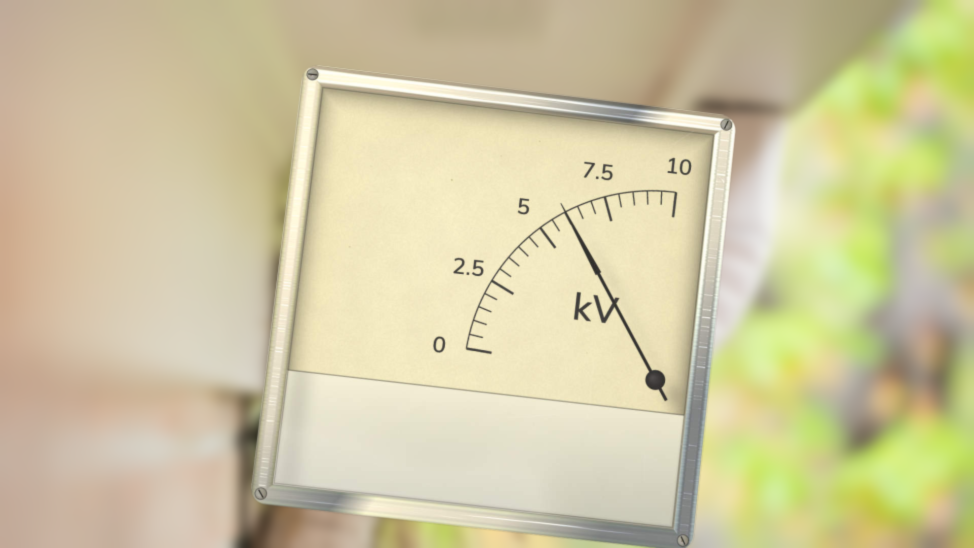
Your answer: 6kV
